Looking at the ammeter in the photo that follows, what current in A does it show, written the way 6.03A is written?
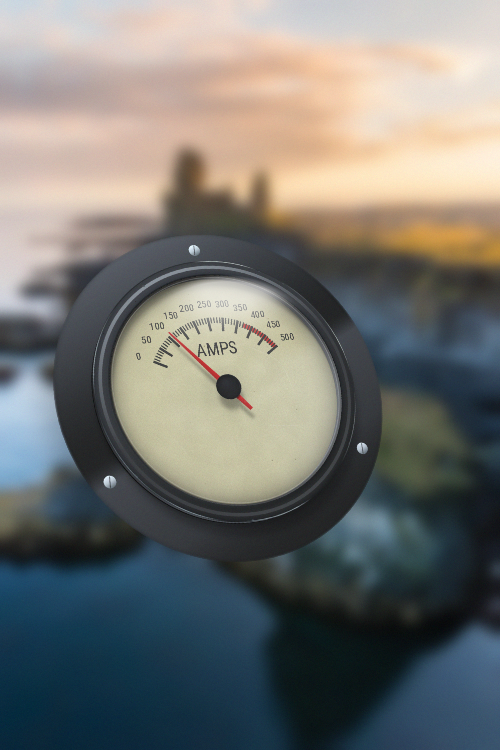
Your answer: 100A
